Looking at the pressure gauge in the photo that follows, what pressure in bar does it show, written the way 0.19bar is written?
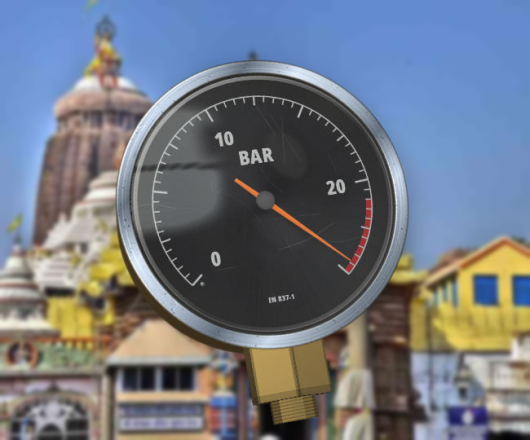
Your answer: 24.5bar
